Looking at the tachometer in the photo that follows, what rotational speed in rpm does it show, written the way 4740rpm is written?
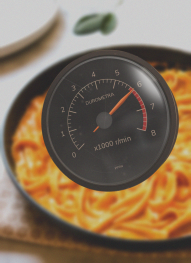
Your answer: 6000rpm
